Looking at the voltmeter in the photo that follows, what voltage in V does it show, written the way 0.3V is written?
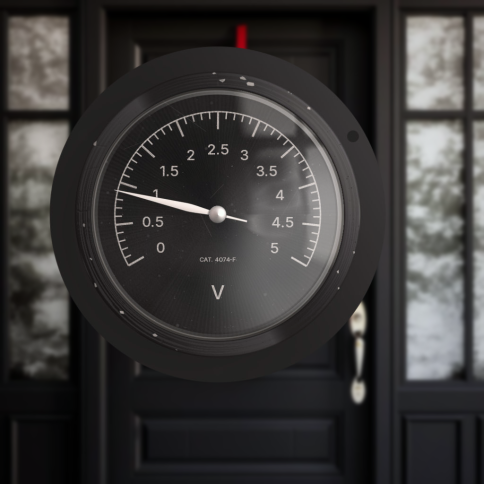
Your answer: 0.9V
